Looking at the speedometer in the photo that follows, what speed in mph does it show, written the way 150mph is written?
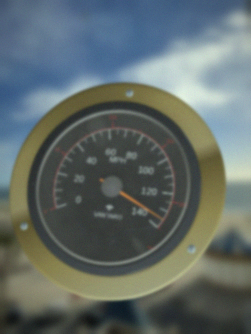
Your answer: 135mph
